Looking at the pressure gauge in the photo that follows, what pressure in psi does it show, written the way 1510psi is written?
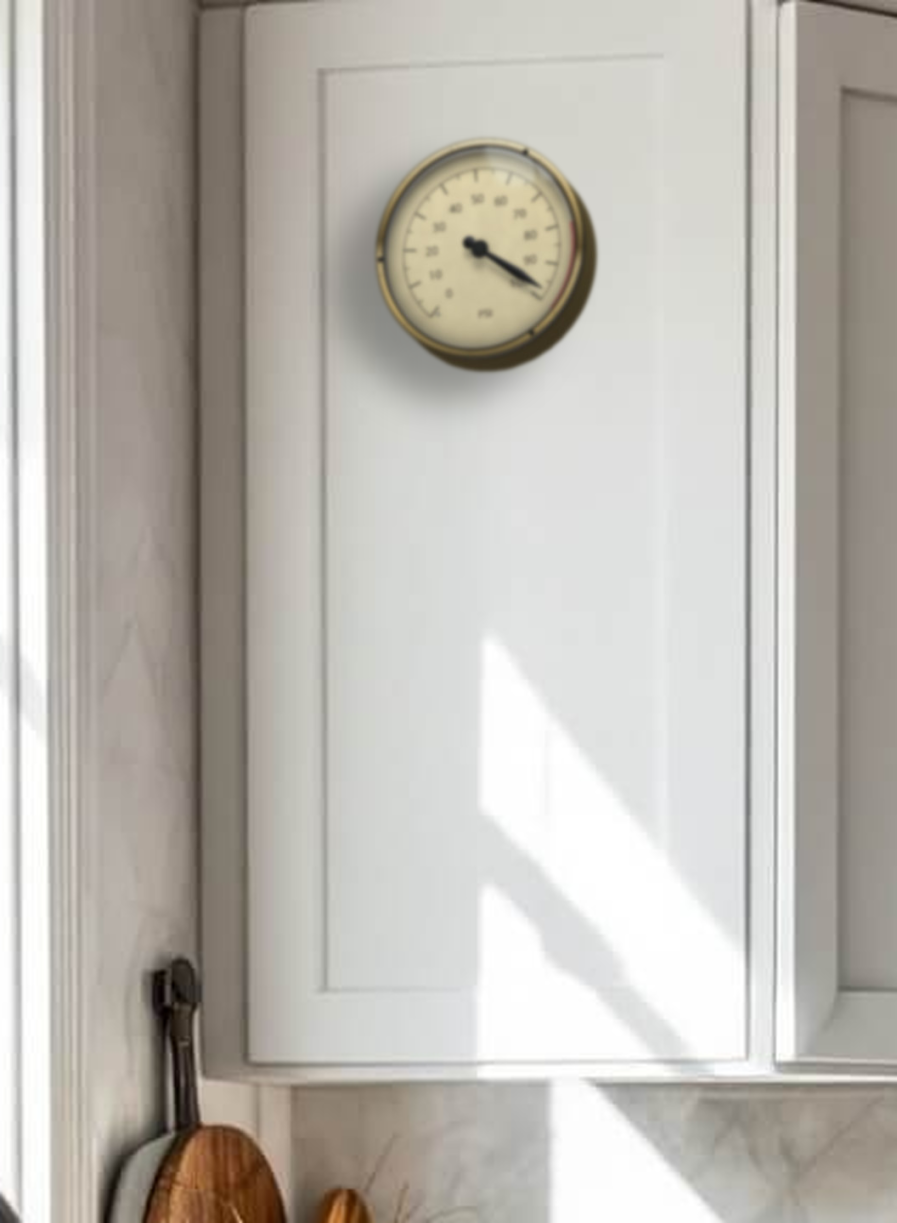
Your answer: 97.5psi
